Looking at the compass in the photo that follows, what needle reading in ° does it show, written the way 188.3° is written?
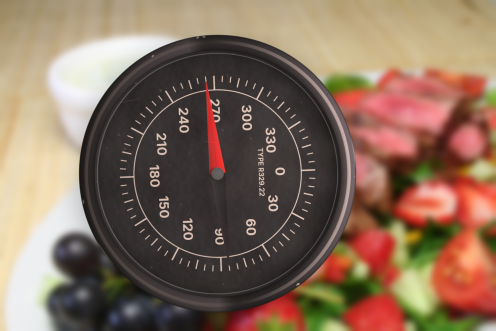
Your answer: 265°
